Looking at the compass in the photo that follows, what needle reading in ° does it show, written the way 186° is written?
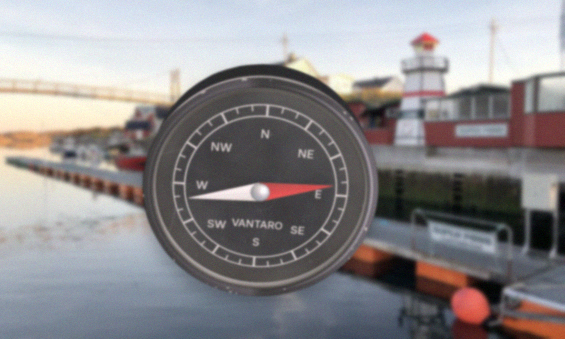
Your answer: 80°
